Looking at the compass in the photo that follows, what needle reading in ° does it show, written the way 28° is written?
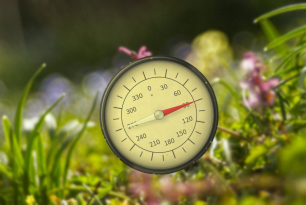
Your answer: 90°
